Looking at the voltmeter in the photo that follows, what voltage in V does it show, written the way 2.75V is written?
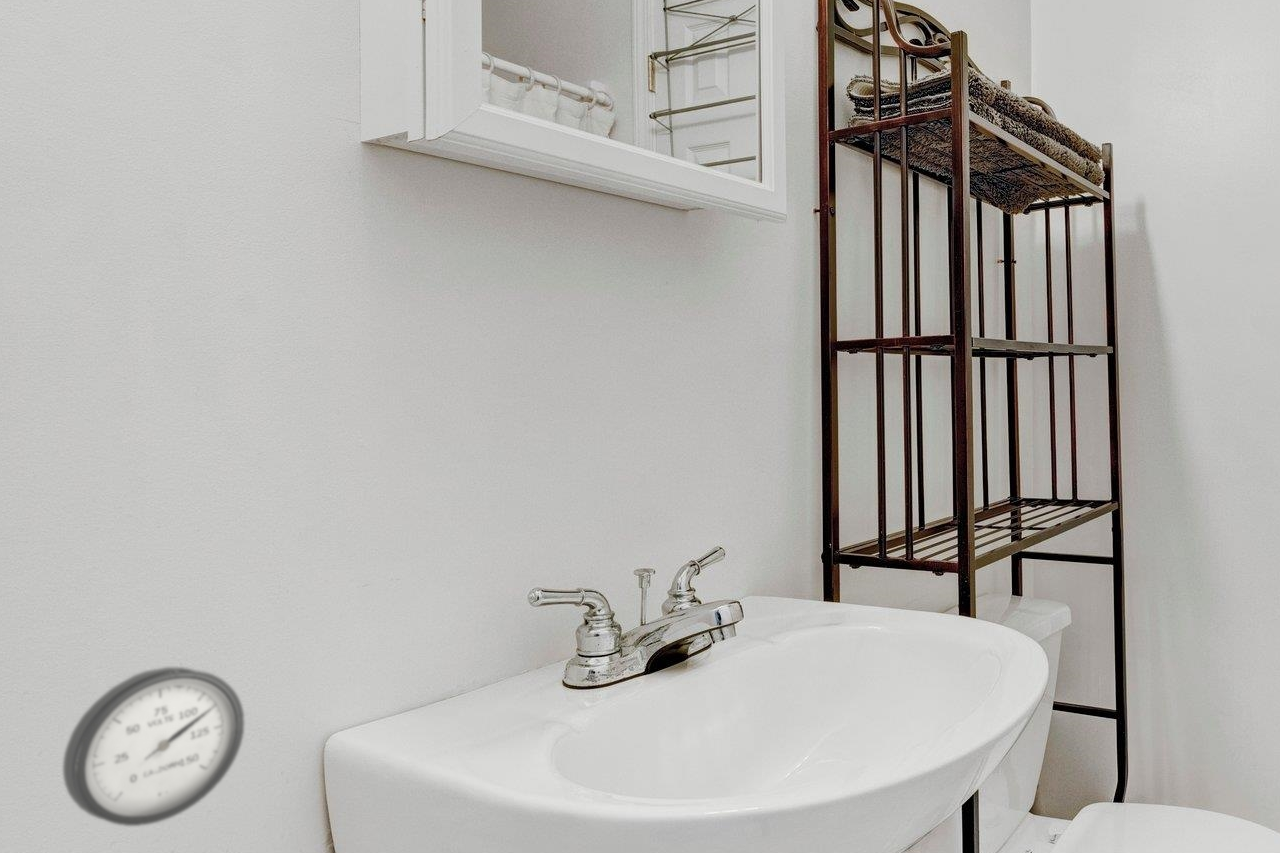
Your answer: 110V
